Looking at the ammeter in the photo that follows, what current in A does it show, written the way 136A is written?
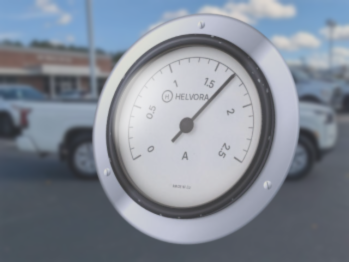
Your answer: 1.7A
